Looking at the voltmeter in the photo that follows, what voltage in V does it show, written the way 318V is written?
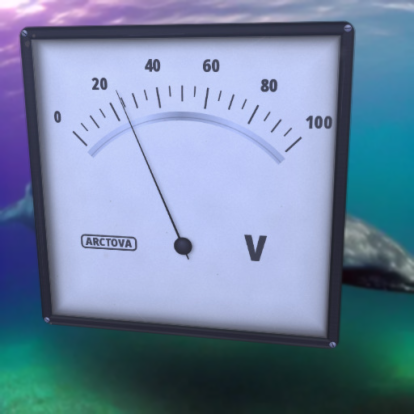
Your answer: 25V
